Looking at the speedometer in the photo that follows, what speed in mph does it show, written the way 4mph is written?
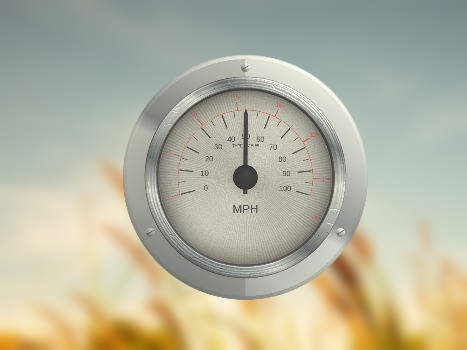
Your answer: 50mph
